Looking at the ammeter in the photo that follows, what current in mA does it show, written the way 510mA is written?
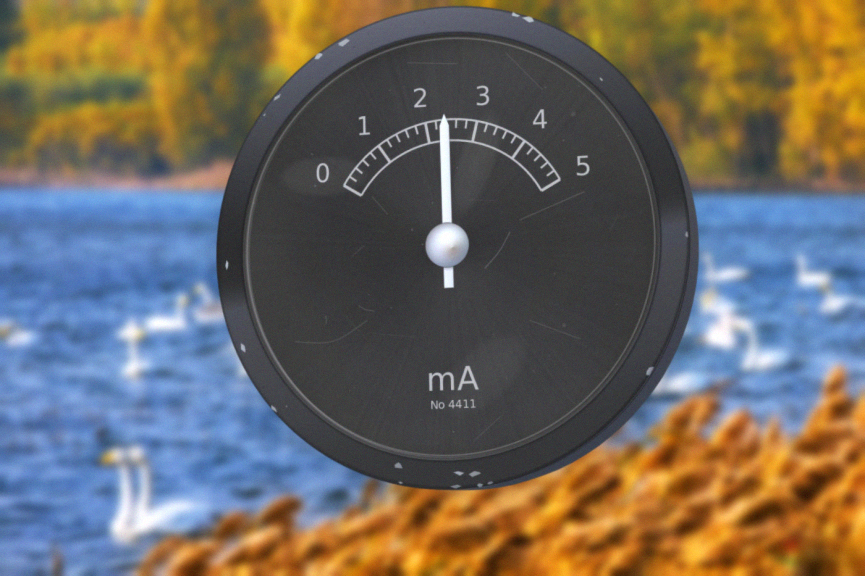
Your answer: 2.4mA
